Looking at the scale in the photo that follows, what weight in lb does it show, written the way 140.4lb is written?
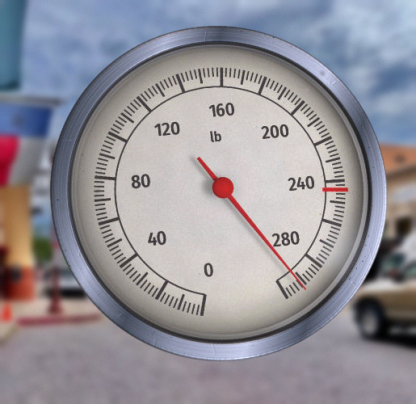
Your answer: 292lb
